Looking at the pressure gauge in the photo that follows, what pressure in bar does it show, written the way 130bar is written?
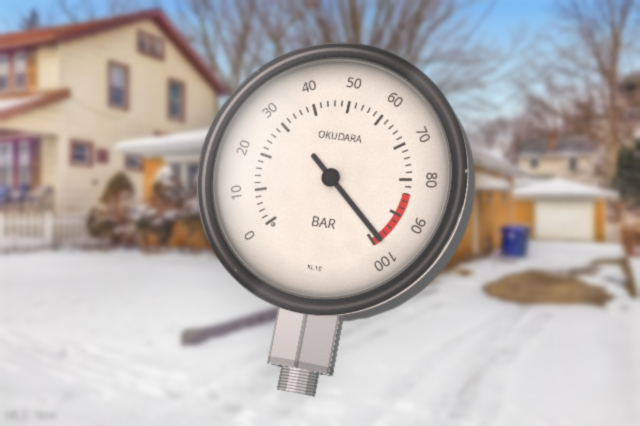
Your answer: 98bar
